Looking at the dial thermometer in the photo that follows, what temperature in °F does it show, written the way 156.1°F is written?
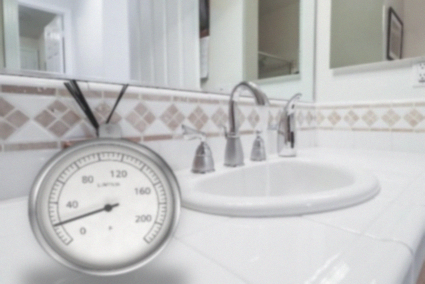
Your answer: 20°F
